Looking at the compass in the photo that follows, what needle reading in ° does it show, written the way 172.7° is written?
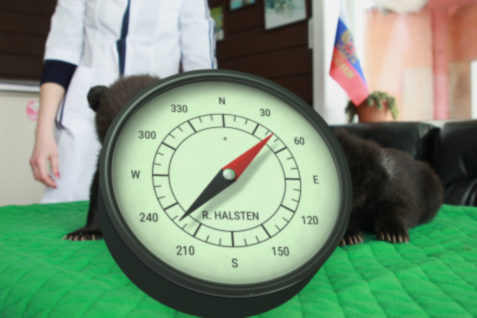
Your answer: 45°
